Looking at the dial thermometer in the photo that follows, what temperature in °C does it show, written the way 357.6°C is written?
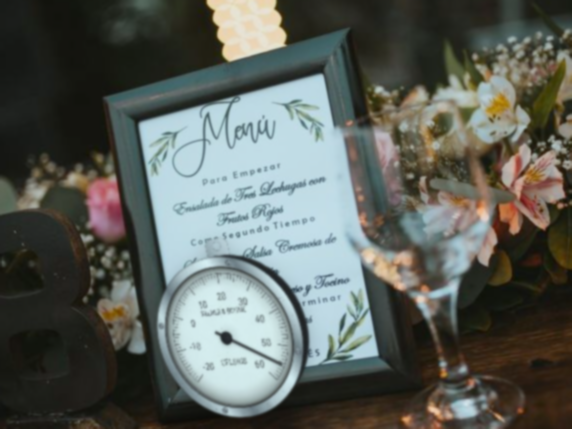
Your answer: 55°C
